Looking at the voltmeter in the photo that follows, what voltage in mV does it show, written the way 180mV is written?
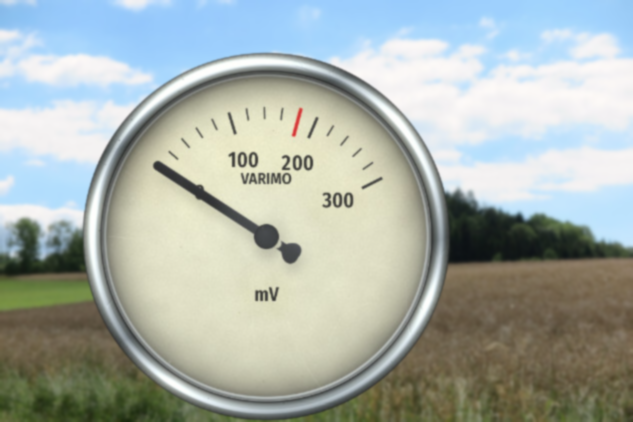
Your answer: 0mV
